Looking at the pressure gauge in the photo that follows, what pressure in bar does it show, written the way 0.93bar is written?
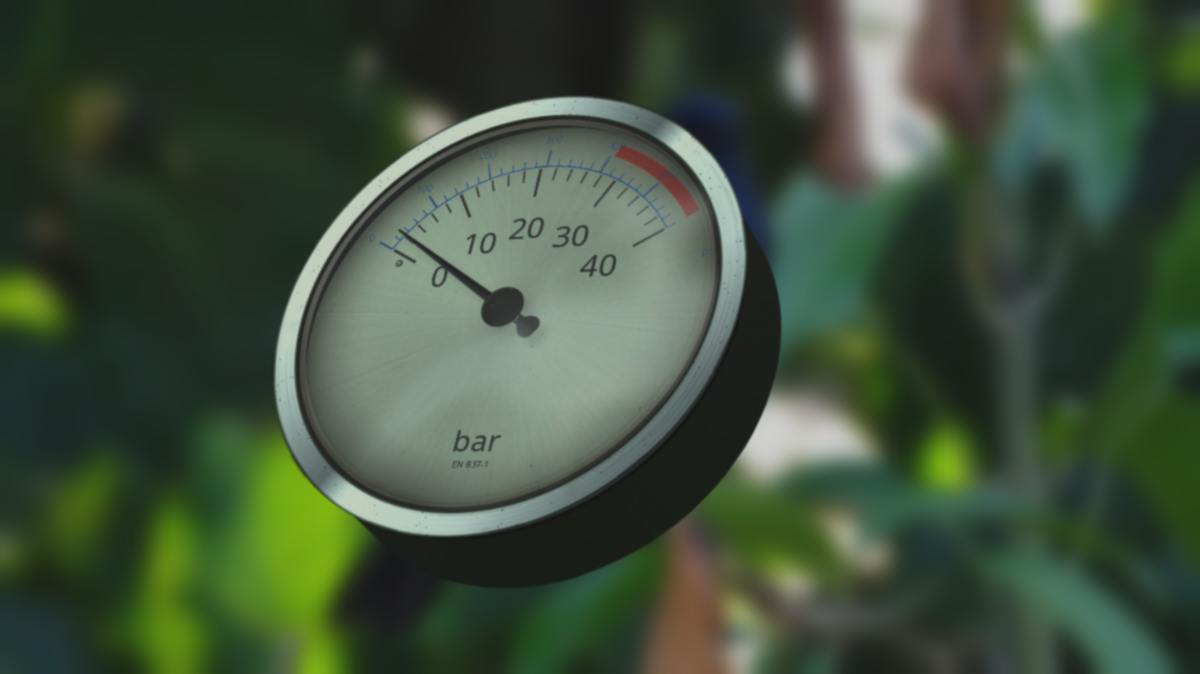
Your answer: 2bar
